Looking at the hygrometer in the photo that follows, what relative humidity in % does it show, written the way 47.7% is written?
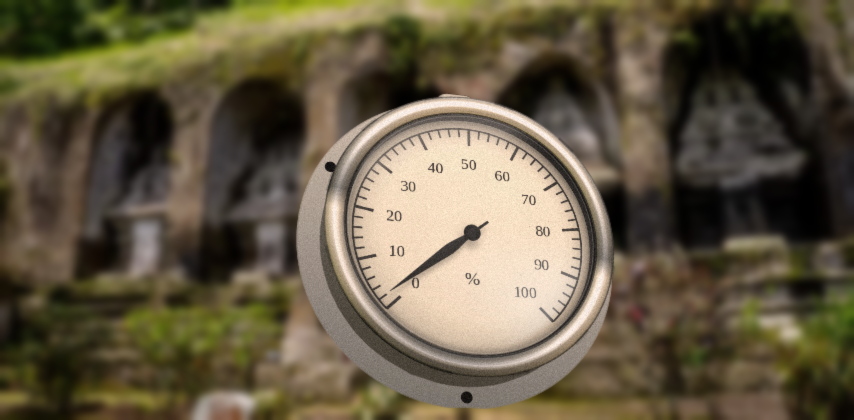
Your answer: 2%
